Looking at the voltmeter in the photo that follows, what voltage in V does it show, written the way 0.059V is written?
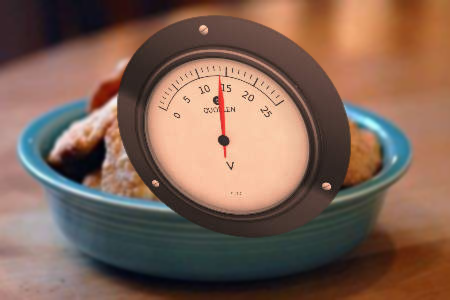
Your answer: 14V
